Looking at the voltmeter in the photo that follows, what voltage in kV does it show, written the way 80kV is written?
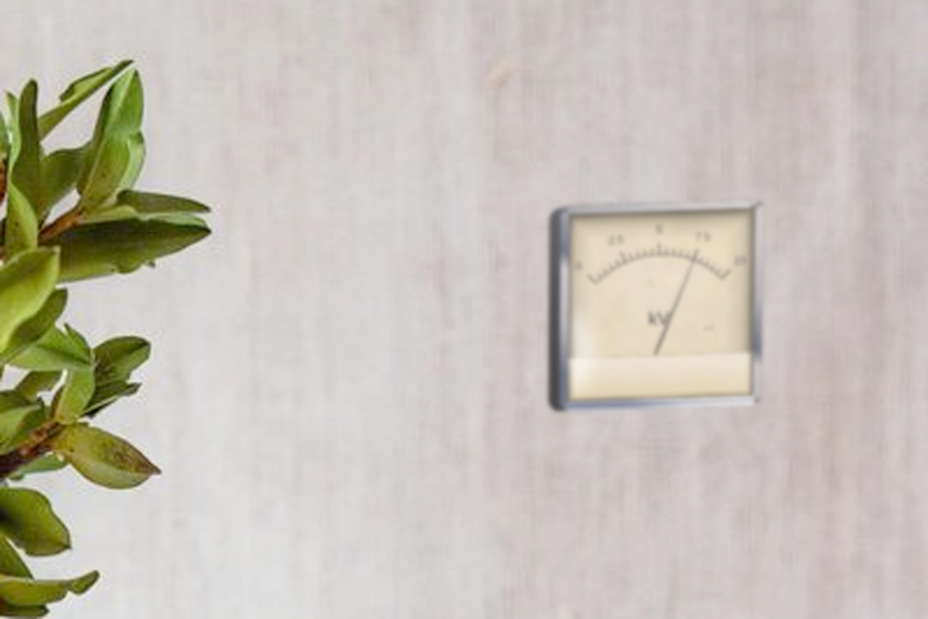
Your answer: 7.5kV
